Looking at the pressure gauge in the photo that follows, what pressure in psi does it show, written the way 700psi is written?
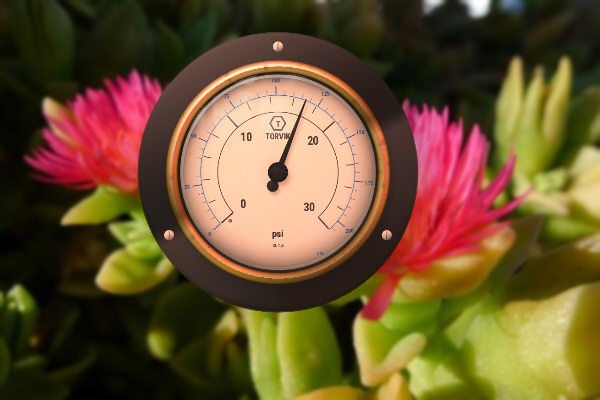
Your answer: 17psi
